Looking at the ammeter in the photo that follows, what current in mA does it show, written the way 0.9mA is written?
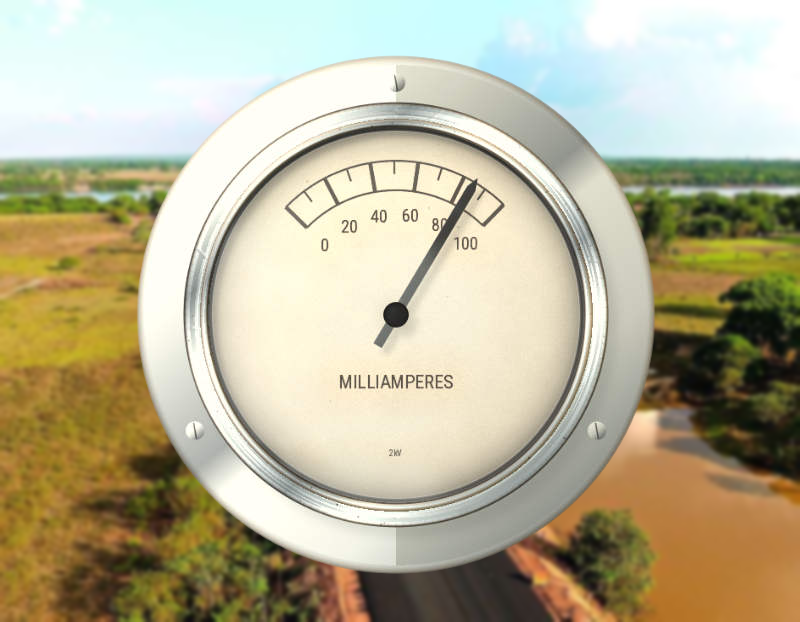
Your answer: 85mA
